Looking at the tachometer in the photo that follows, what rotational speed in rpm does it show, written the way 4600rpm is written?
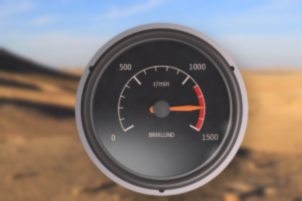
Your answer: 1300rpm
